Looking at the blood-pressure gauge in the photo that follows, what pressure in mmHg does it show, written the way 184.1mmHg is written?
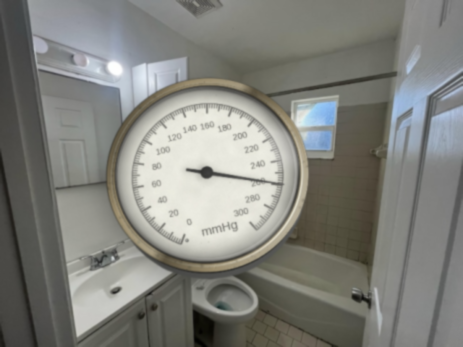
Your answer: 260mmHg
